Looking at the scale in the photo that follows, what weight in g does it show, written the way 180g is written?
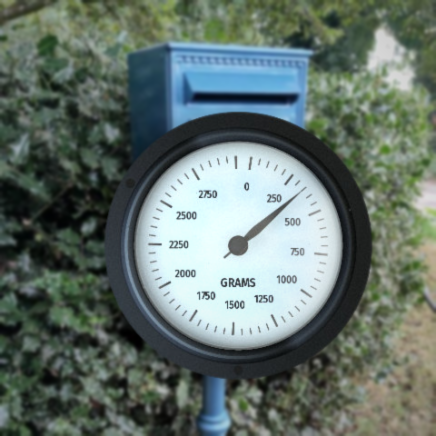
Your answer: 350g
